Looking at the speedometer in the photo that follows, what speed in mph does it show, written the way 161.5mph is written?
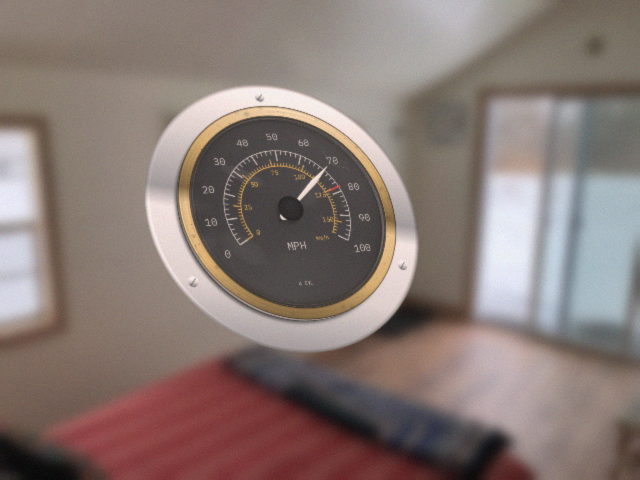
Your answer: 70mph
